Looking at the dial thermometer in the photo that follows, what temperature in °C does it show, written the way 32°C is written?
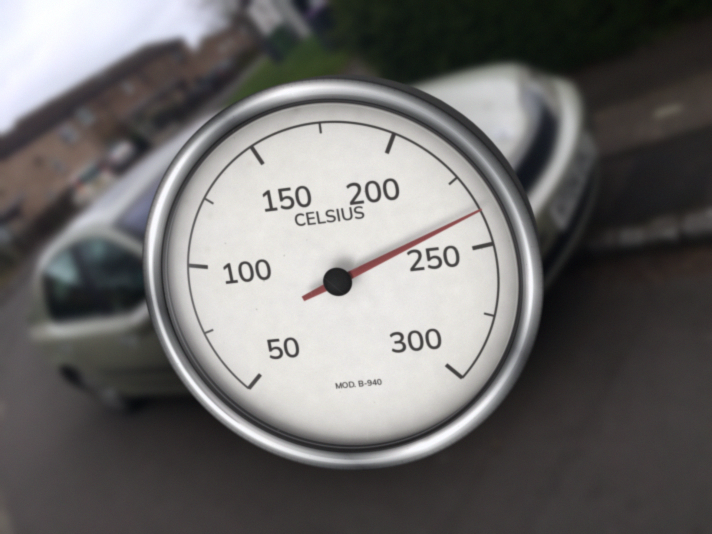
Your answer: 237.5°C
